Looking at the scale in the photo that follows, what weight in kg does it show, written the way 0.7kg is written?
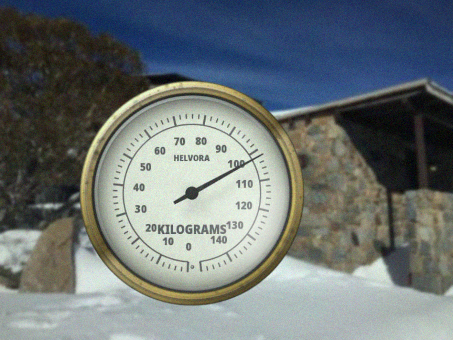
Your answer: 102kg
